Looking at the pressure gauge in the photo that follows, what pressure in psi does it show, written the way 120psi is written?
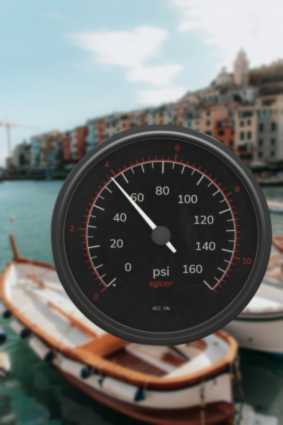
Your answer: 55psi
